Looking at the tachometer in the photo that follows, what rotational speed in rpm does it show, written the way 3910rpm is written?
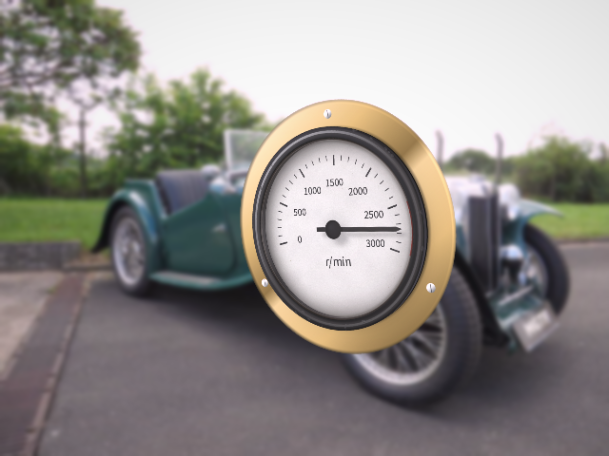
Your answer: 2750rpm
